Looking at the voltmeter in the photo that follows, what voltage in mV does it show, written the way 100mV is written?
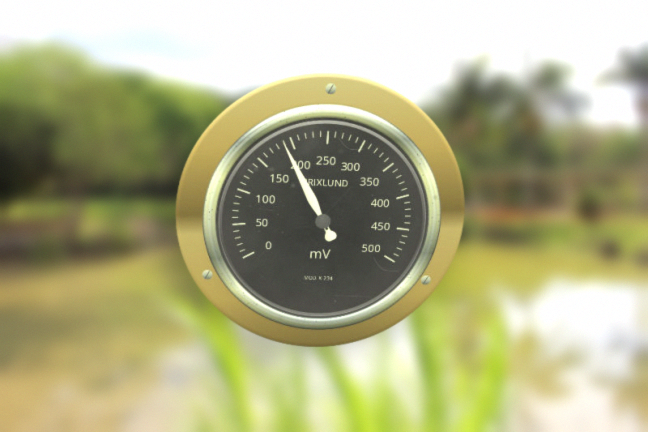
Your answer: 190mV
